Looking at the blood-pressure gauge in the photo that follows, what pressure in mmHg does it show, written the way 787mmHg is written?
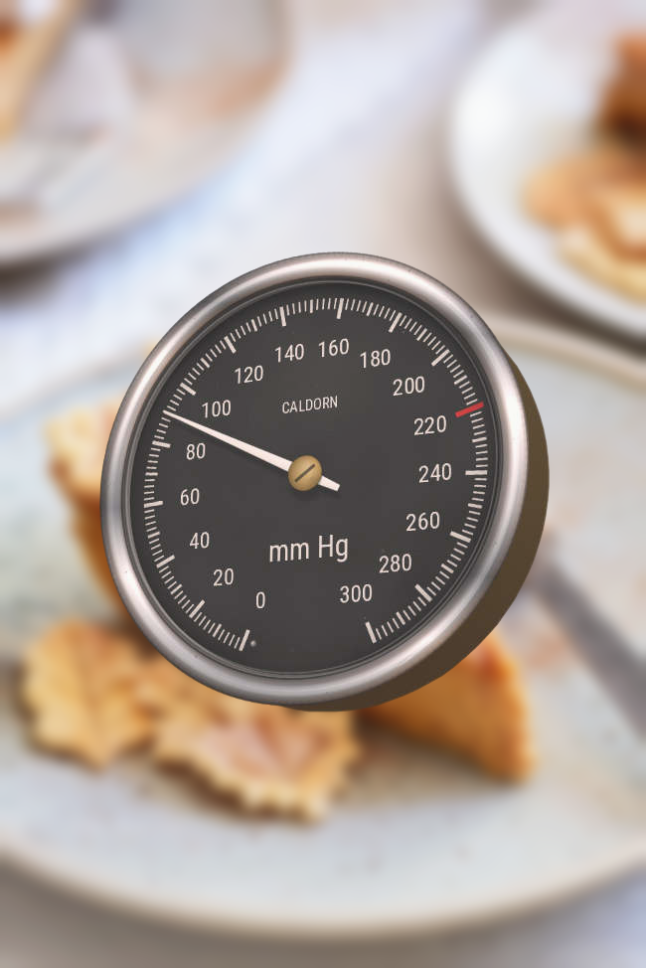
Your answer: 90mmHg
